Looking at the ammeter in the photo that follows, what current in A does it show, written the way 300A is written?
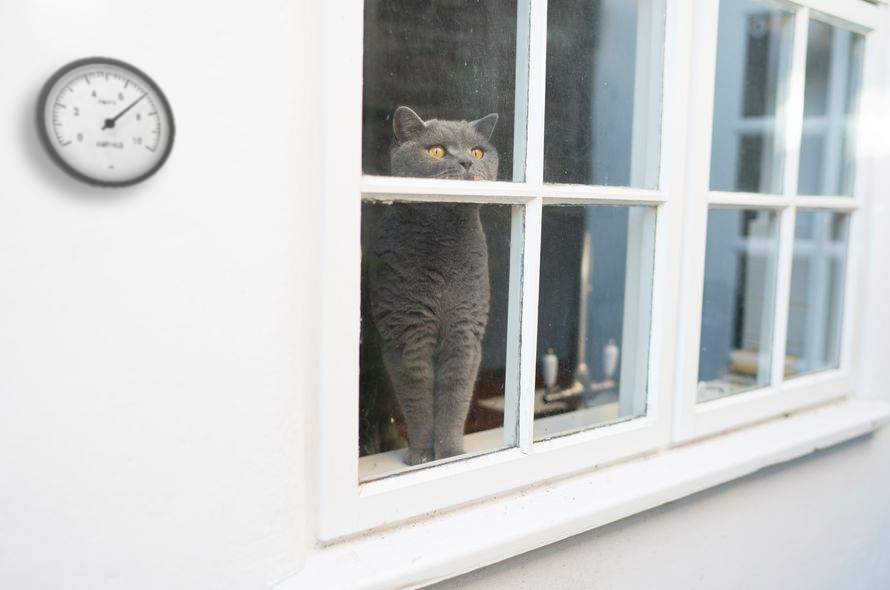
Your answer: 7A
